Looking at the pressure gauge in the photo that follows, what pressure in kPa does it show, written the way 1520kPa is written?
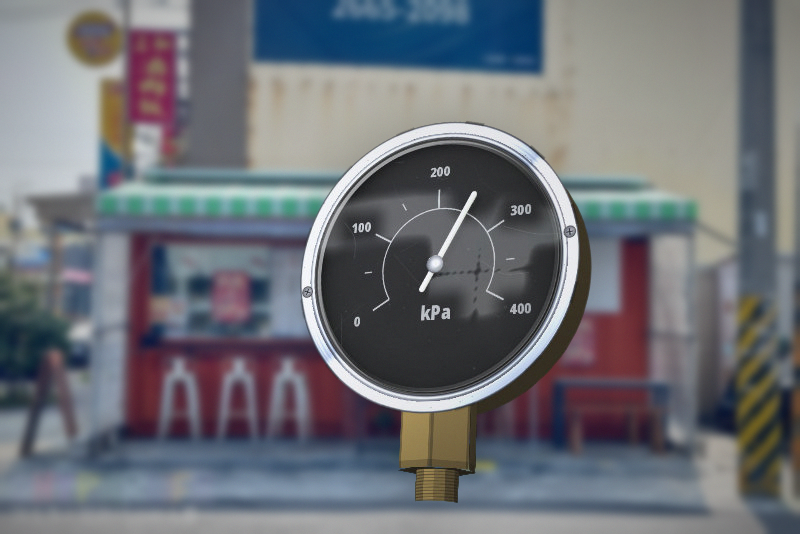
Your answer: 250kPa
